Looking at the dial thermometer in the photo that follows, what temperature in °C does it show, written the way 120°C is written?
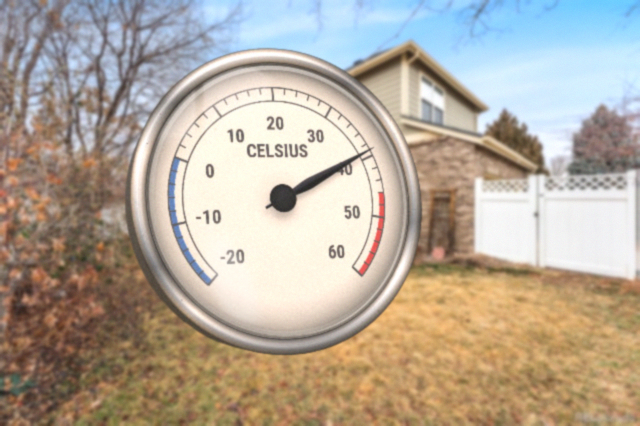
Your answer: 39°C
